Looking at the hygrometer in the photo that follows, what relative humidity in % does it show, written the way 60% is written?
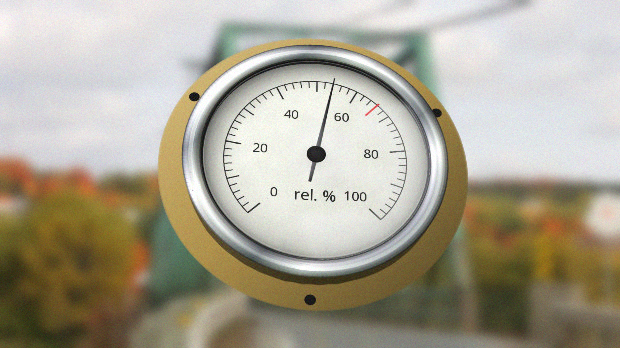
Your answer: 54%
